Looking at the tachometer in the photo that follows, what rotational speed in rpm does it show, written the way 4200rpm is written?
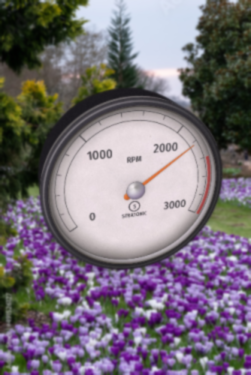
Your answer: 2200rpm
